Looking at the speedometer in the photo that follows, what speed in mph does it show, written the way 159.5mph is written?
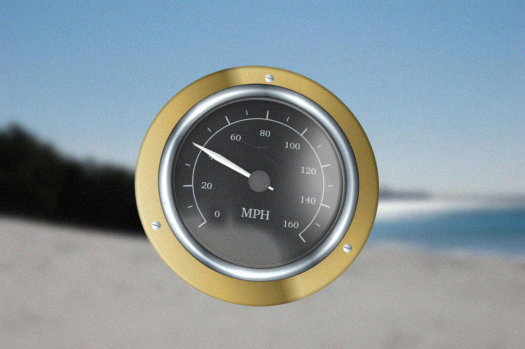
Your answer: 40mph
